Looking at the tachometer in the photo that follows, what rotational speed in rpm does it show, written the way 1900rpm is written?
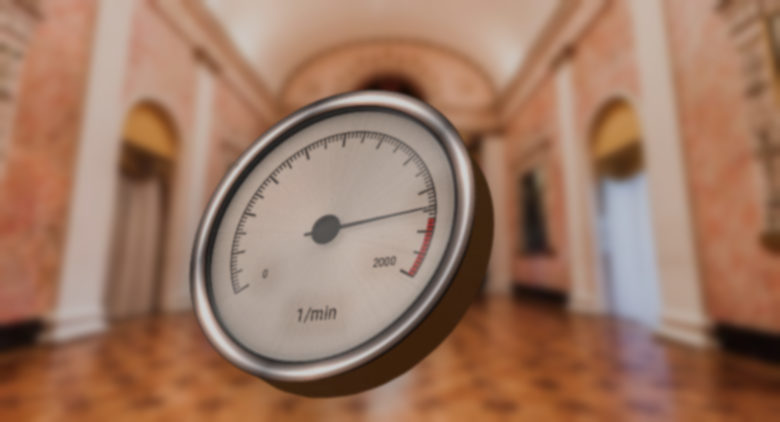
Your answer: 1700rpm
